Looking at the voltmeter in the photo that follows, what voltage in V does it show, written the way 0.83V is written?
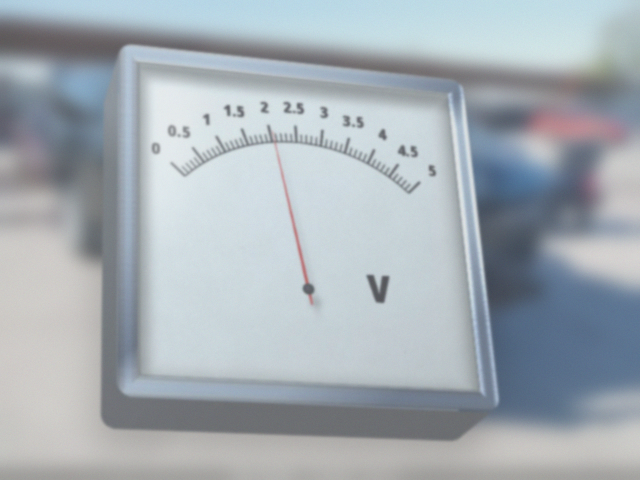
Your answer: 2V
